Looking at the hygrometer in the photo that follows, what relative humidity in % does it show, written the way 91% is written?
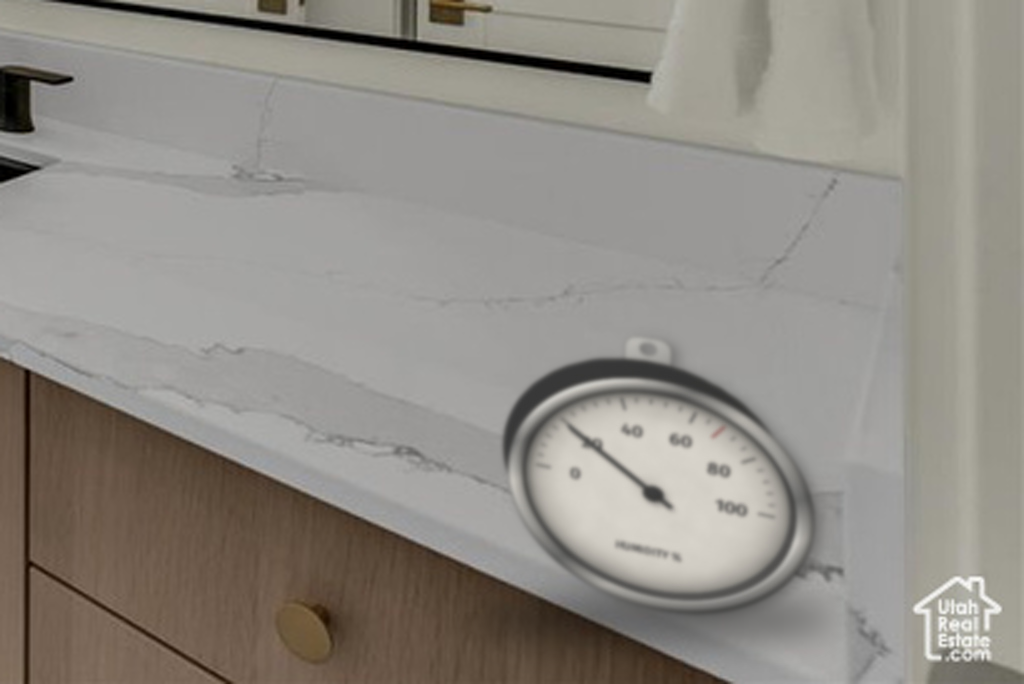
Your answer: 20%
